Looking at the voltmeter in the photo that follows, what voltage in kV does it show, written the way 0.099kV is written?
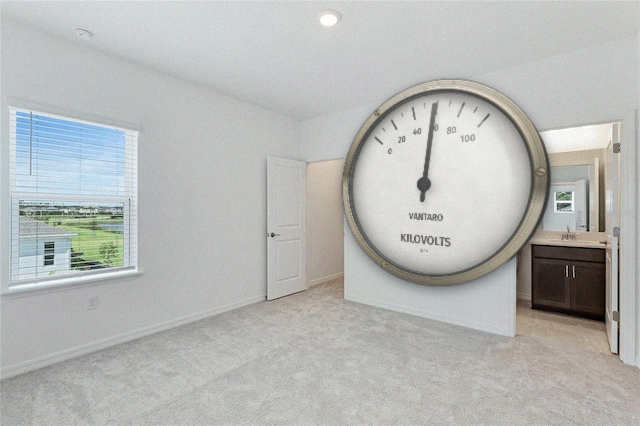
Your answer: 60kV
